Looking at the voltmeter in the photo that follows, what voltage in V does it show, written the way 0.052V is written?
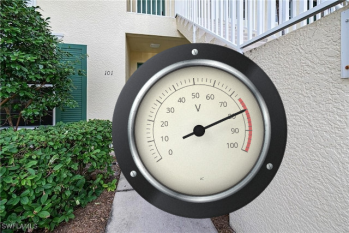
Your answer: 80V
